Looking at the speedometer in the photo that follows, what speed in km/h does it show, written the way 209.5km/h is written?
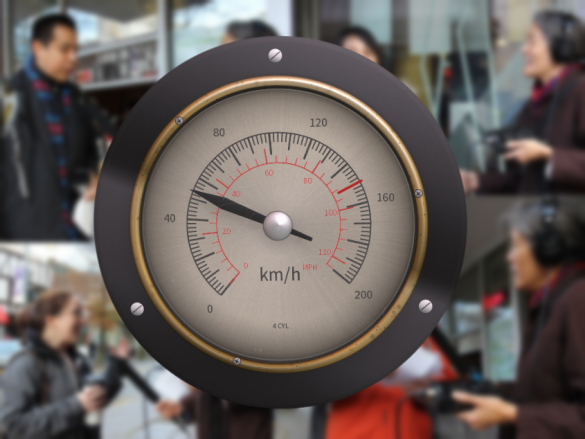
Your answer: 54km/h
